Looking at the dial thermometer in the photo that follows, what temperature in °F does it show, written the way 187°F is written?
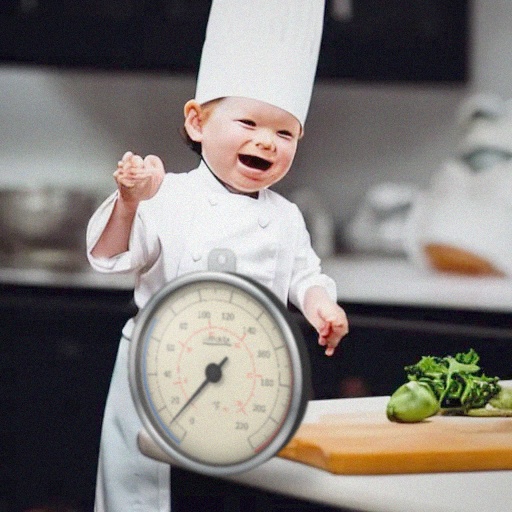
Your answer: 10°F
